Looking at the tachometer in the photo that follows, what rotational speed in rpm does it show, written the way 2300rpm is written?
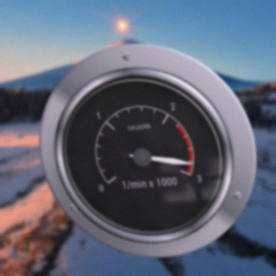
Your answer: 2800rpm
